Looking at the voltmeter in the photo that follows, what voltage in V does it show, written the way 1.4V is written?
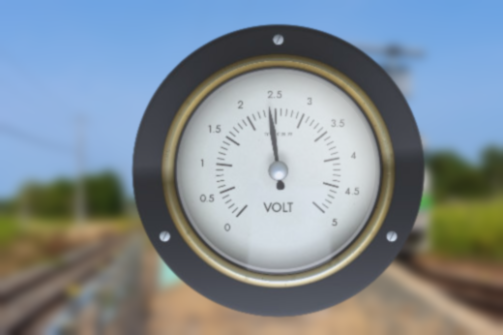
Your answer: 2.4V
